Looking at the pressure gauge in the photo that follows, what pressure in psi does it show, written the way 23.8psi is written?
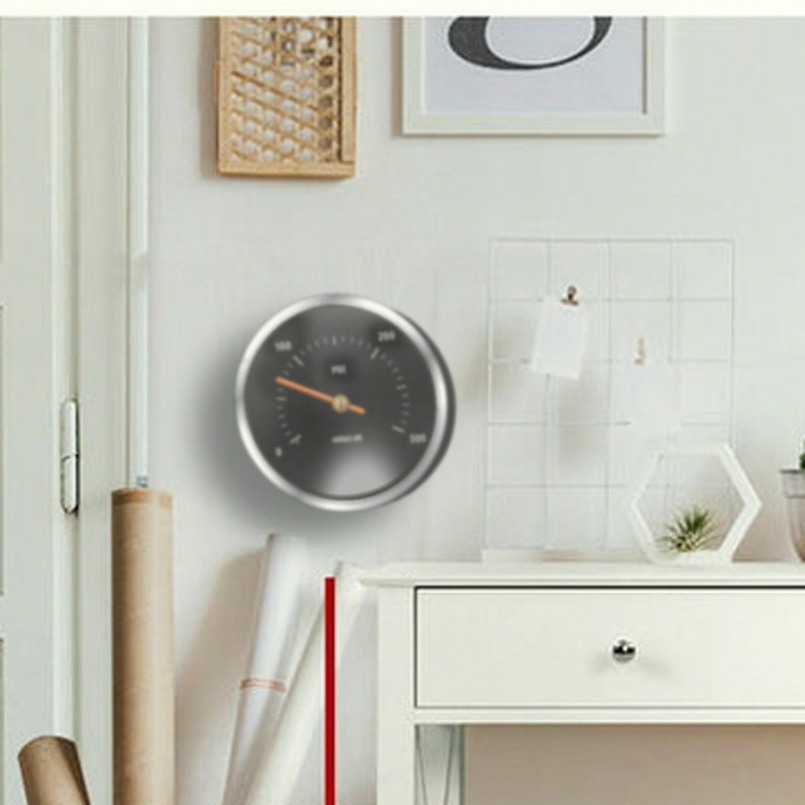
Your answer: 70psi
